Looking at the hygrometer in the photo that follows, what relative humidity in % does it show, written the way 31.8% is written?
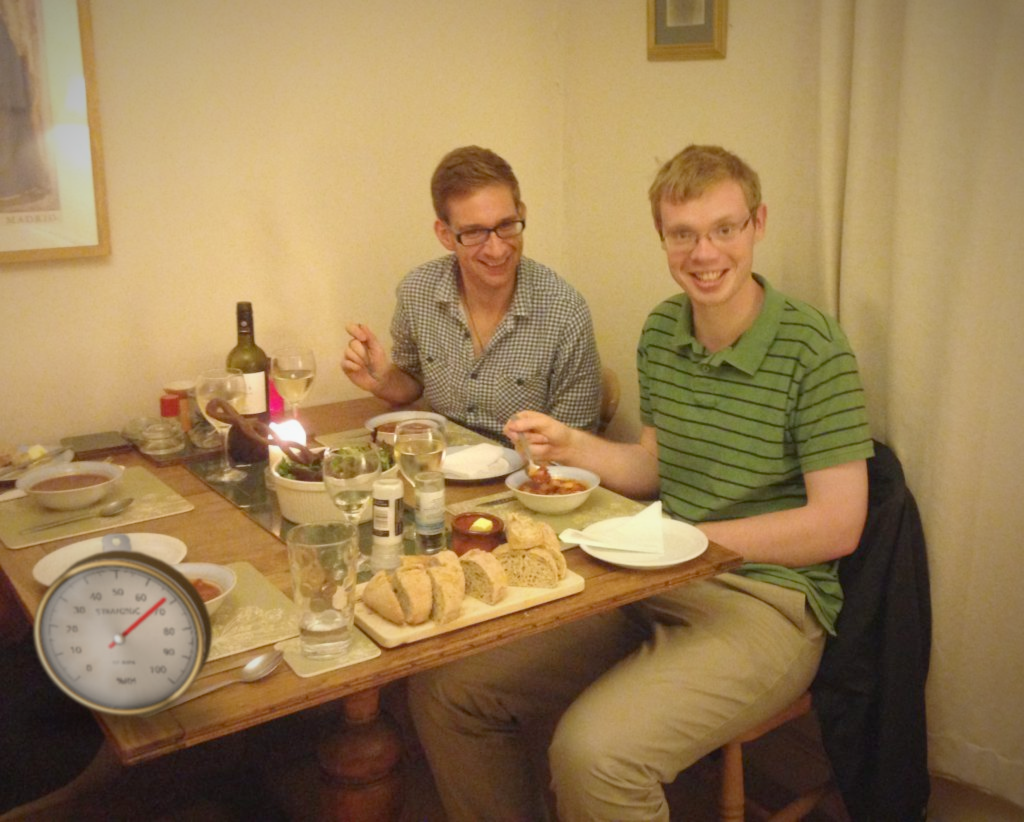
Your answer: 67.5%
